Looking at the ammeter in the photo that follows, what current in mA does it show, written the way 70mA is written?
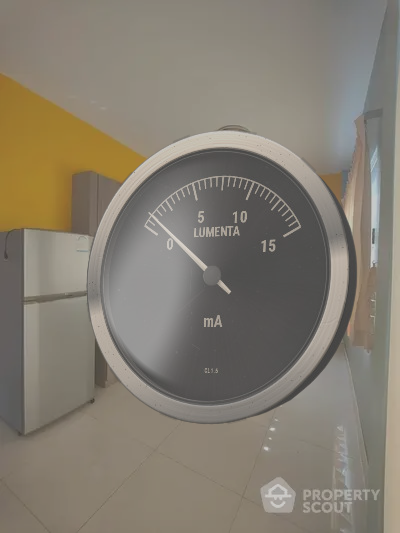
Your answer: 1mA
